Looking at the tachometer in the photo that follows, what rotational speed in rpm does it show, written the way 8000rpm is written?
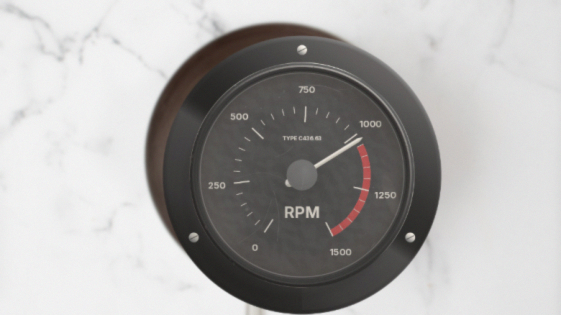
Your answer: 1025rpm
